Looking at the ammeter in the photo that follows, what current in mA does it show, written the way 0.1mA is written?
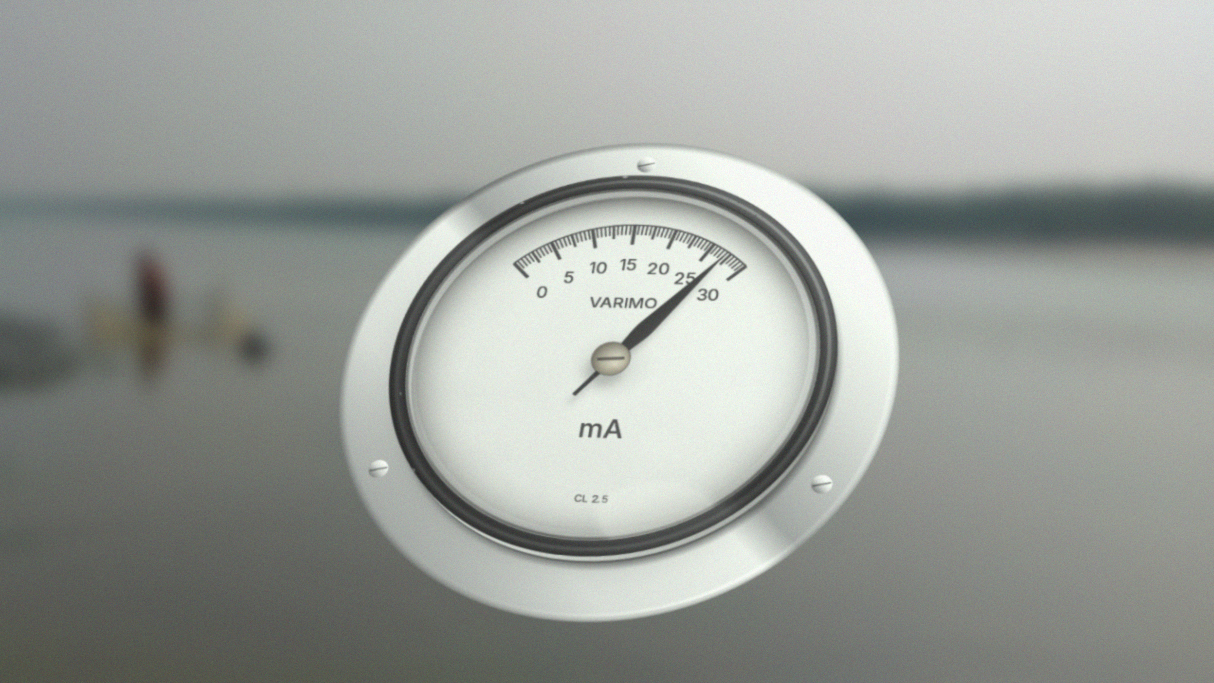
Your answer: 27.5mA
